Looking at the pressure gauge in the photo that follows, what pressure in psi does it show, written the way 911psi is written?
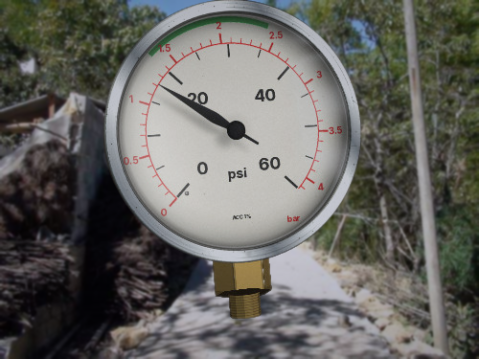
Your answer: 17.5psi
